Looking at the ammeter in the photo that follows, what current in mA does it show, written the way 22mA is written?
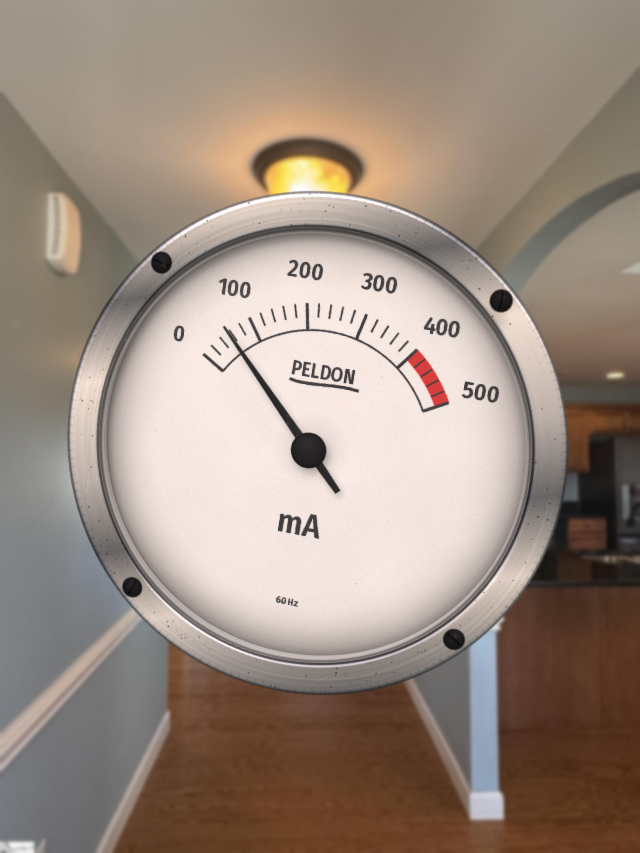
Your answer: 60mA
